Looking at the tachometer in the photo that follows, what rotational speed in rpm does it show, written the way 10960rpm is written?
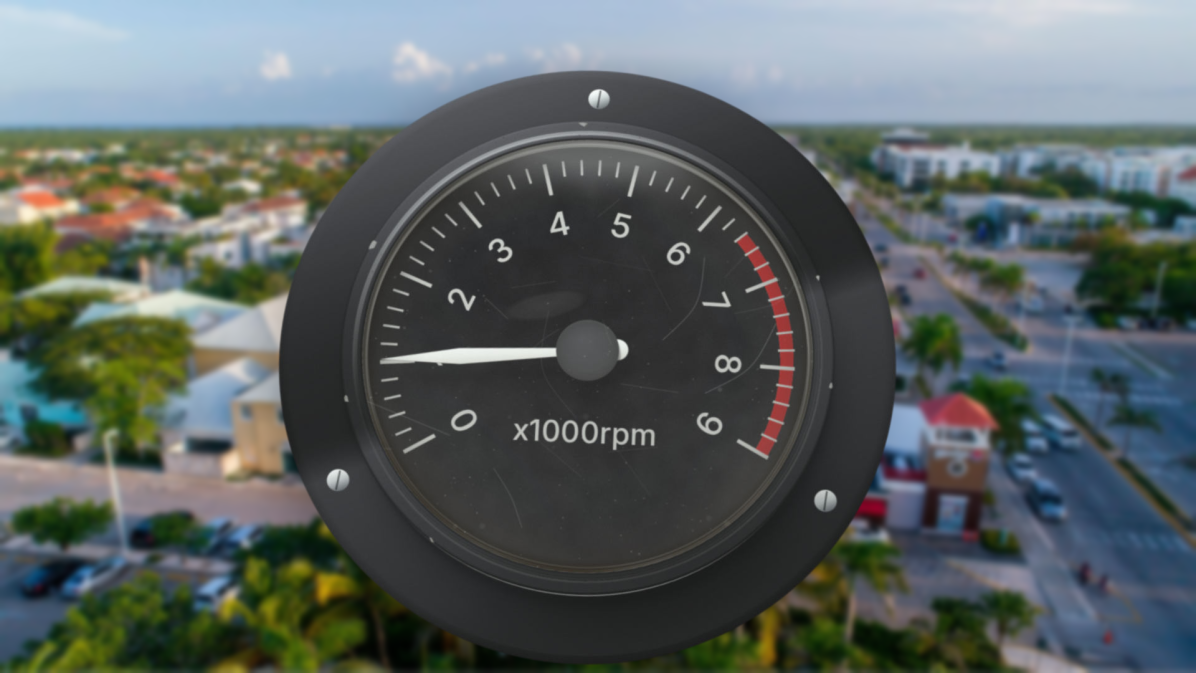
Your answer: 1000rpm
